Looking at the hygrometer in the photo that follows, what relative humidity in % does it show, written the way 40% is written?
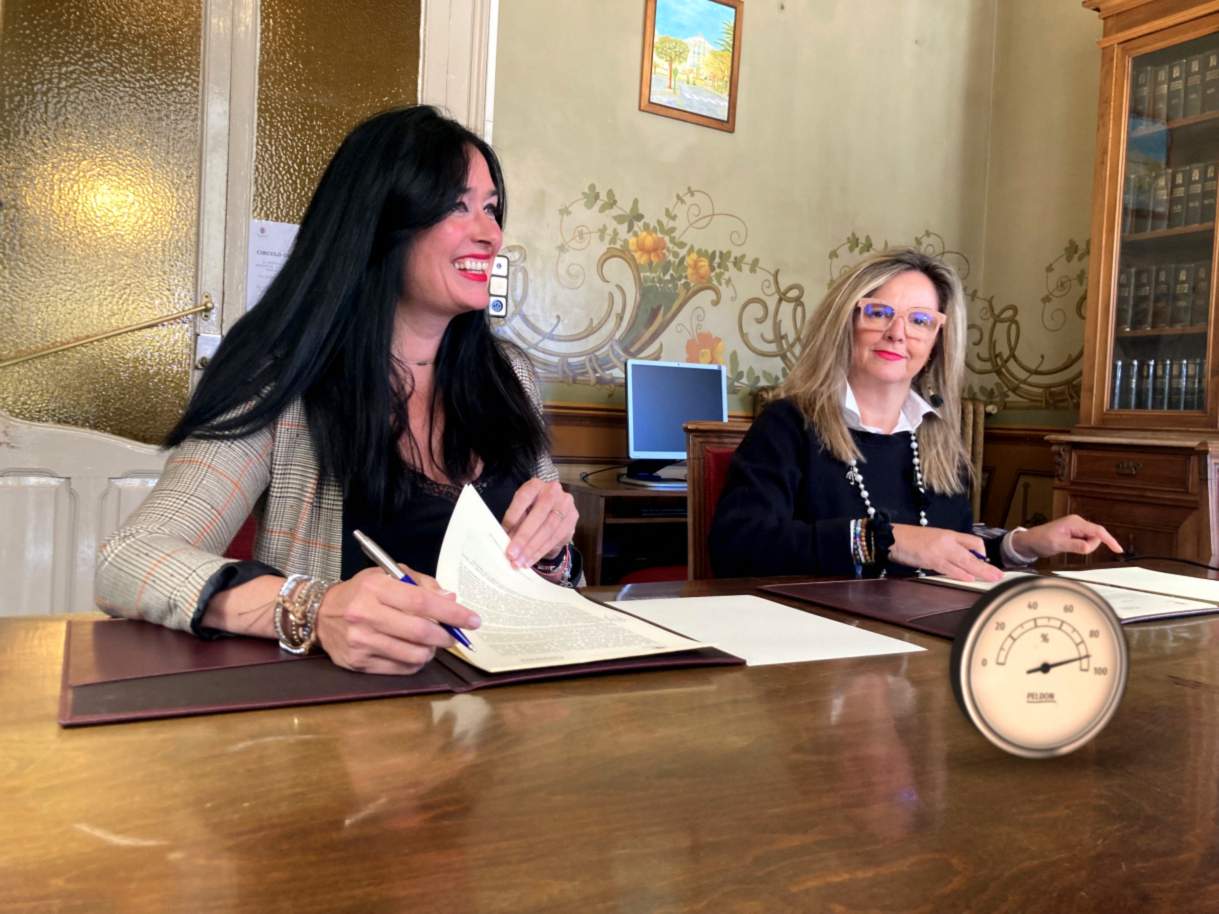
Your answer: 90%
